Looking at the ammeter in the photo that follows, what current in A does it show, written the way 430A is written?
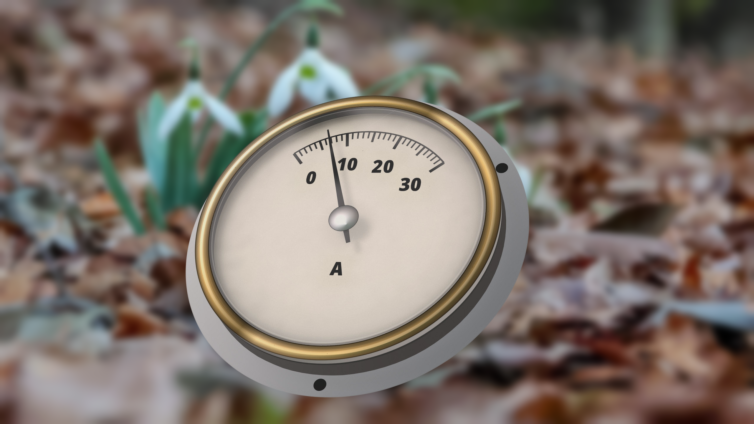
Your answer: 7A
